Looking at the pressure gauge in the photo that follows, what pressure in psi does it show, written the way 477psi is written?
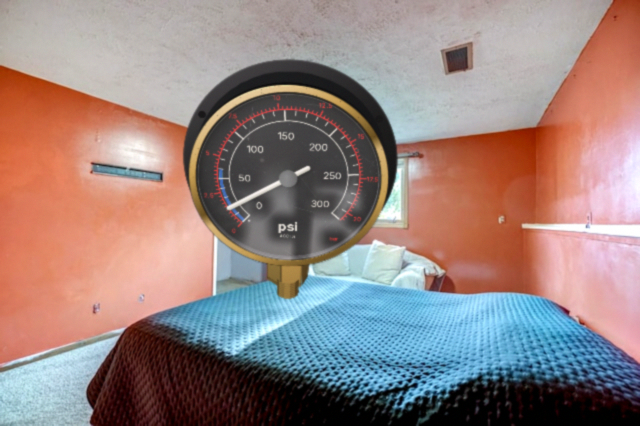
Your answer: 20psi
